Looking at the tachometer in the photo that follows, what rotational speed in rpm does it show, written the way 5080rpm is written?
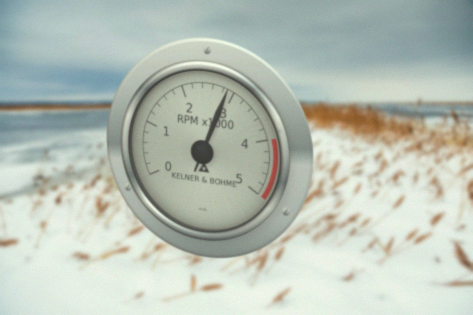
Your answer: 2900rpm
